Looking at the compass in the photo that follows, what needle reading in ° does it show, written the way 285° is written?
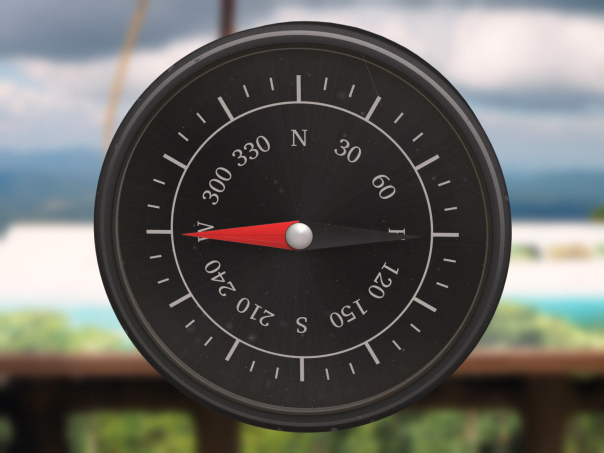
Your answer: 270°
